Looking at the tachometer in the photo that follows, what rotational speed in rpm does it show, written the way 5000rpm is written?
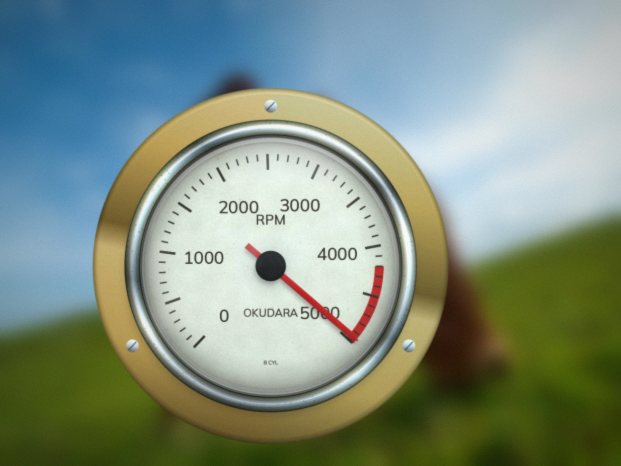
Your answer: 4950rpm
